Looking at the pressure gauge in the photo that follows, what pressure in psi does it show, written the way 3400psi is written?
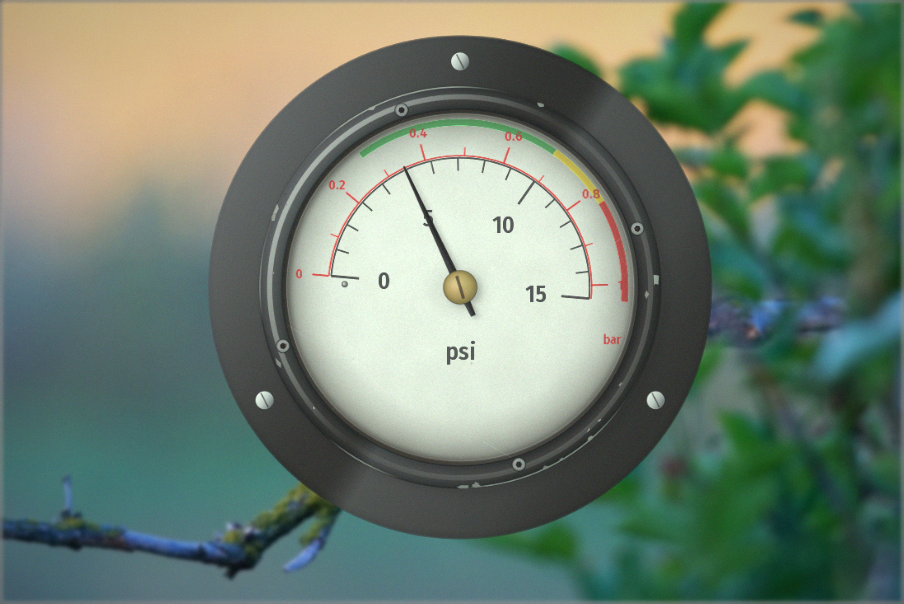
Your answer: 5psi
